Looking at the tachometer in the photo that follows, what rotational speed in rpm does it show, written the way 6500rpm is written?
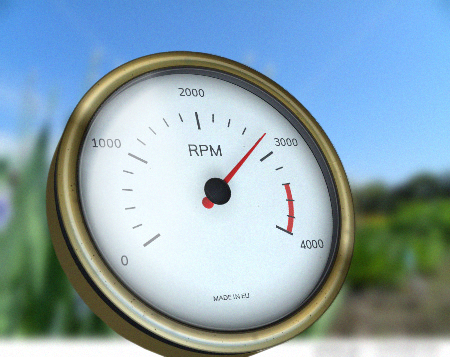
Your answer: 2800rpm
